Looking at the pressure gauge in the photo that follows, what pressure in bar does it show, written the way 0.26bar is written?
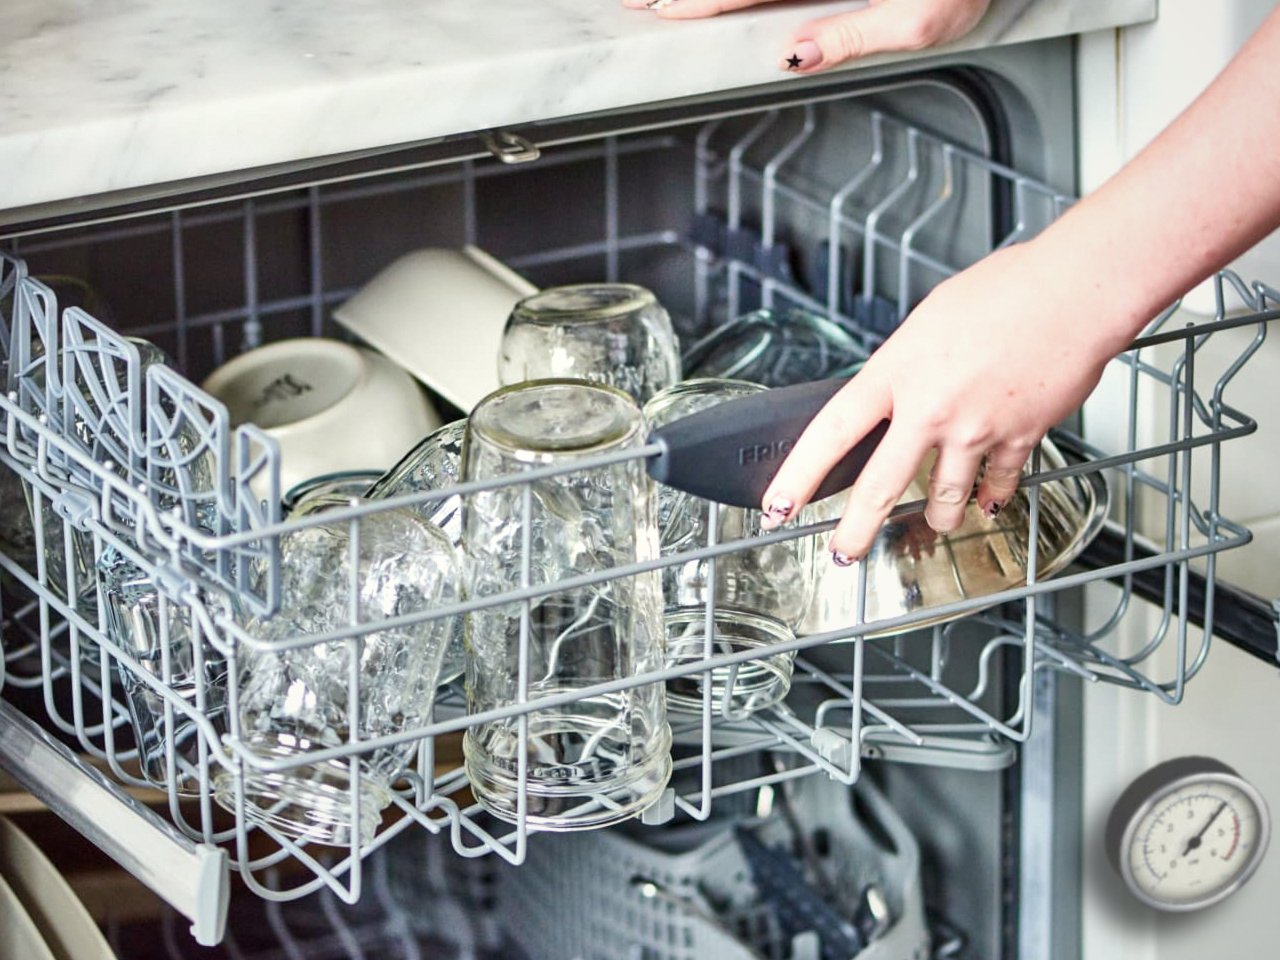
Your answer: 4bar
